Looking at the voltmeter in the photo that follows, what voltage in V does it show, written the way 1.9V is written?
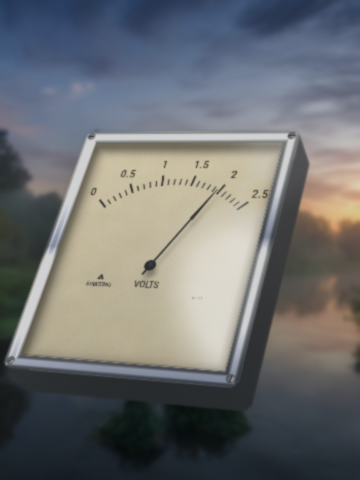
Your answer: 2V
